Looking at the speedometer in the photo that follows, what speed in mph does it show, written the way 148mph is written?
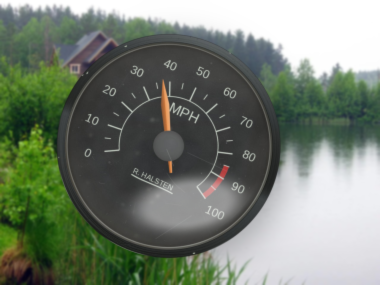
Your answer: 37.5mph
